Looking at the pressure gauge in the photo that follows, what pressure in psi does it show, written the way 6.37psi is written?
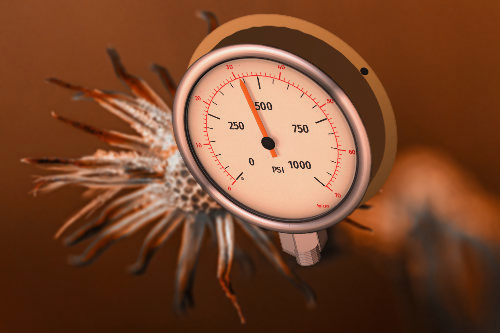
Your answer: 450psi
